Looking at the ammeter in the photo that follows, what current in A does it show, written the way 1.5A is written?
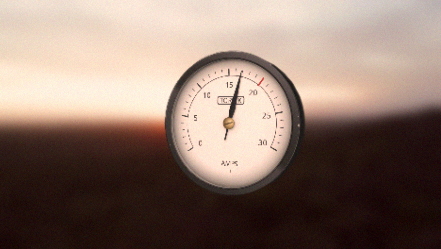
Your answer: 17A
